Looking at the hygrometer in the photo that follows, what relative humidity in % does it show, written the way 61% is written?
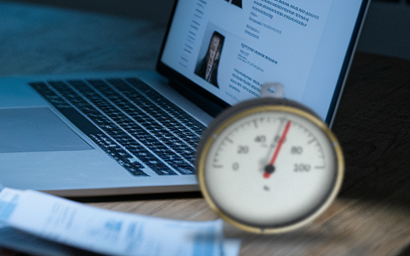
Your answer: 60%
